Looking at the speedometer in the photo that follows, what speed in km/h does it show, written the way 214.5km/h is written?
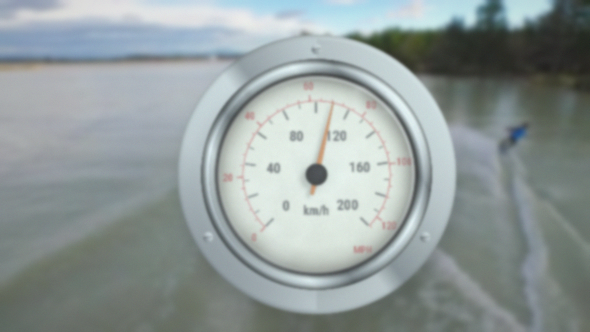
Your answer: 110km/h
